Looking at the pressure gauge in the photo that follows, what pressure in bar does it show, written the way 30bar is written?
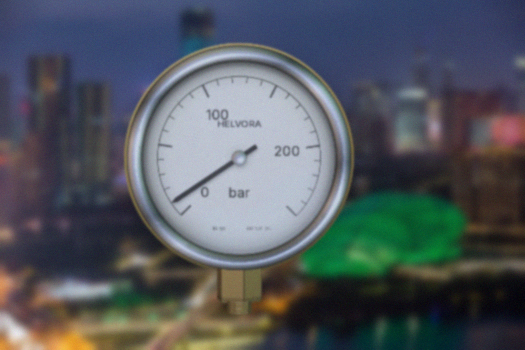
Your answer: 10bar
